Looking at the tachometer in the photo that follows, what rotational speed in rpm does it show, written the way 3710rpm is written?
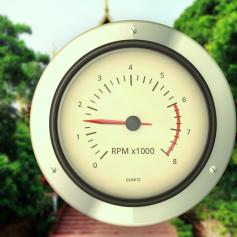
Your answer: 1500rpm
